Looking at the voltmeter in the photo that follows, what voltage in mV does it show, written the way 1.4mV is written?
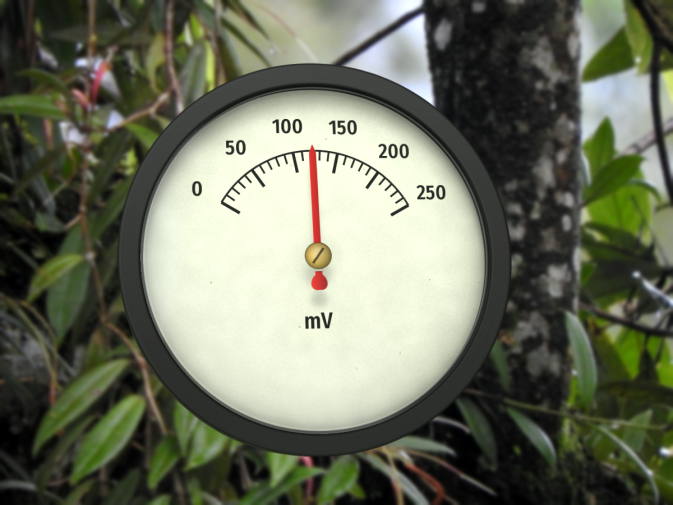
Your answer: 120mV
